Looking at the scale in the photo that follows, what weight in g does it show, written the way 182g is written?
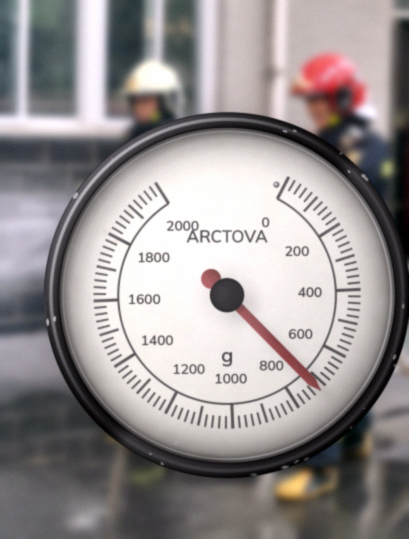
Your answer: 720g
